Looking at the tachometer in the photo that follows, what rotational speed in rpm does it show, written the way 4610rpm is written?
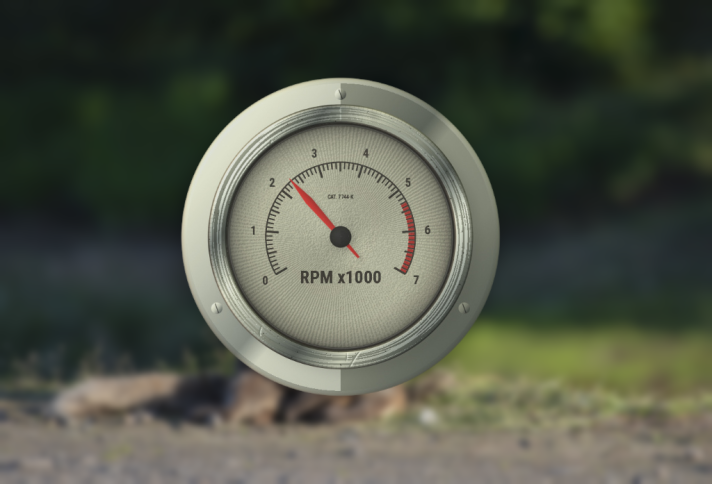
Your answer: 2300rpm
